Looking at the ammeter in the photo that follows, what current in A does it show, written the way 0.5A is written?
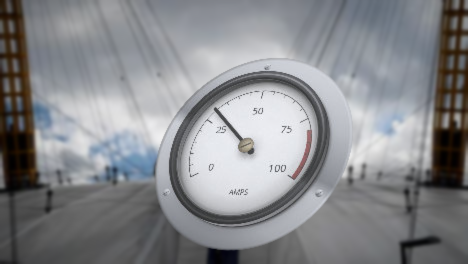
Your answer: 30A
